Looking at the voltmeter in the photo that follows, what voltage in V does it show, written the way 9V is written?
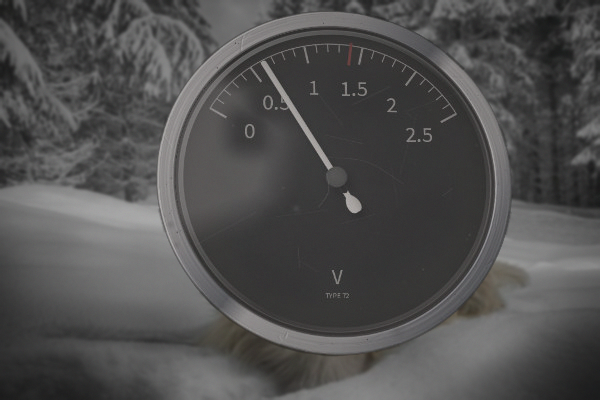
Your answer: 0.6V
